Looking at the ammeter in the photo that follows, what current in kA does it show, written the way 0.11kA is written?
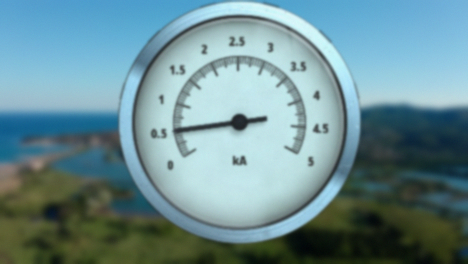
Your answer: 0.5kA
